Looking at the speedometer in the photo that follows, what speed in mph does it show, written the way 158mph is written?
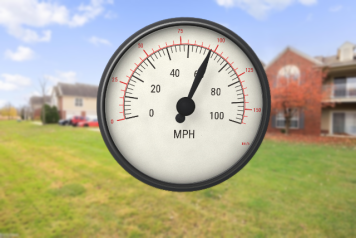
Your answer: 60mph
